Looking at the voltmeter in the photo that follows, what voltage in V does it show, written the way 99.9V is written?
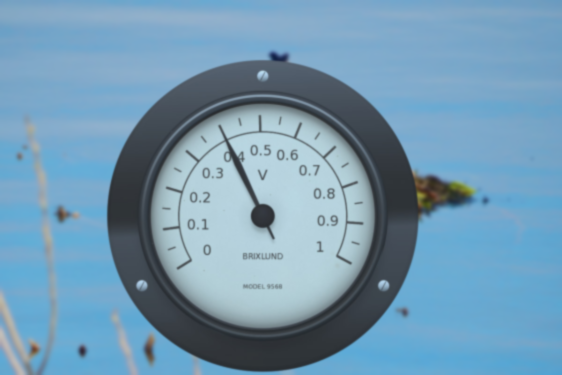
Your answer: 0.4V
